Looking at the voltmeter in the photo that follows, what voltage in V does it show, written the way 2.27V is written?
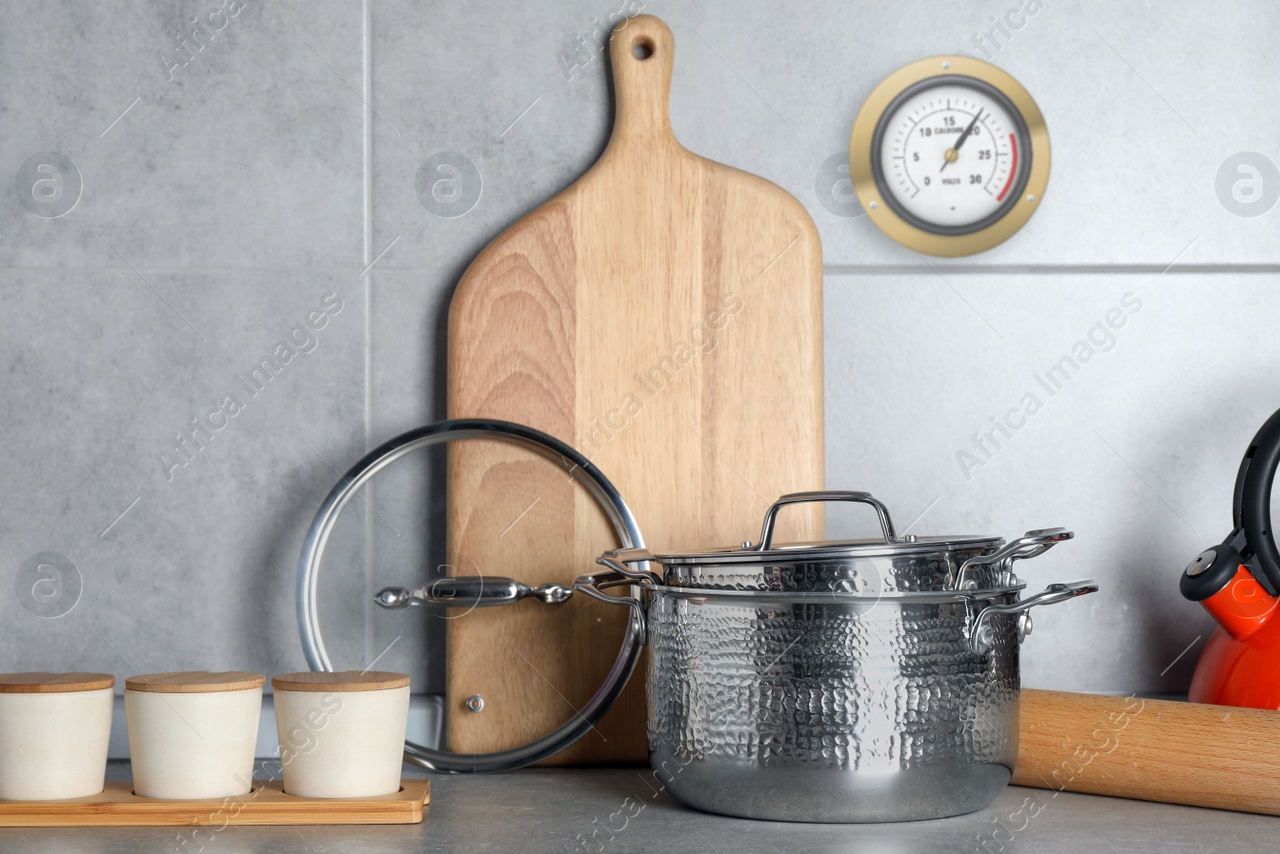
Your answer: 19V
